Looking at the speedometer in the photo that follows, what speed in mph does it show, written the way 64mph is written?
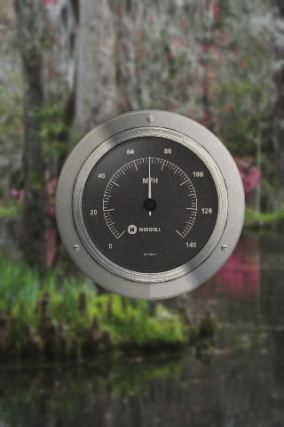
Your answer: 70mph
